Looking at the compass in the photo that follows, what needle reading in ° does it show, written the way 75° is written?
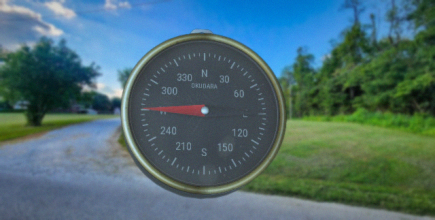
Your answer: 270°
